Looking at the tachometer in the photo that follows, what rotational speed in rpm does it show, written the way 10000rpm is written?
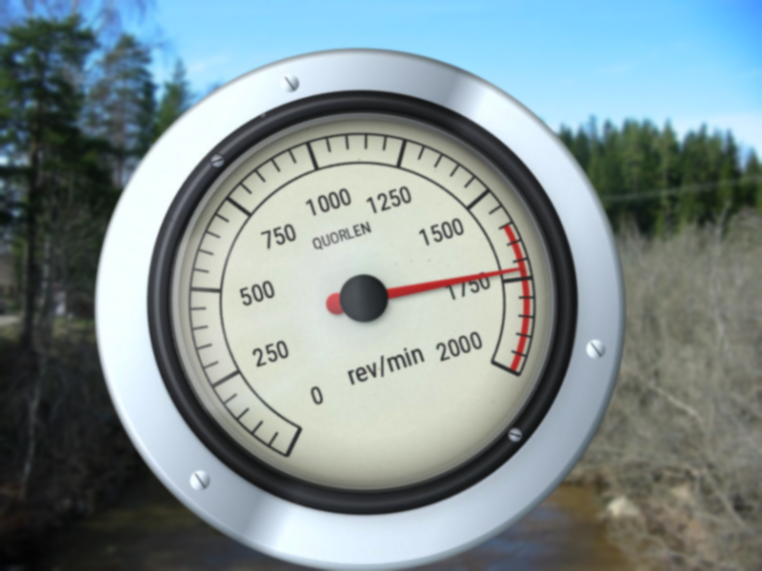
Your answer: 1725rpm
